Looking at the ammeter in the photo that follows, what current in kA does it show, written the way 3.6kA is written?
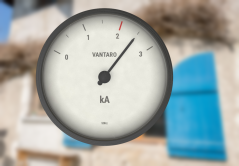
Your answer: 2.5kA
